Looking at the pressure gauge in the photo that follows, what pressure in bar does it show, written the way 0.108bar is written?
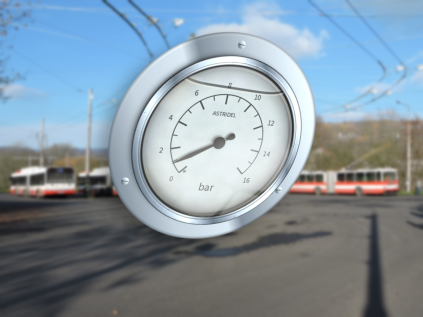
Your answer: 1bar
